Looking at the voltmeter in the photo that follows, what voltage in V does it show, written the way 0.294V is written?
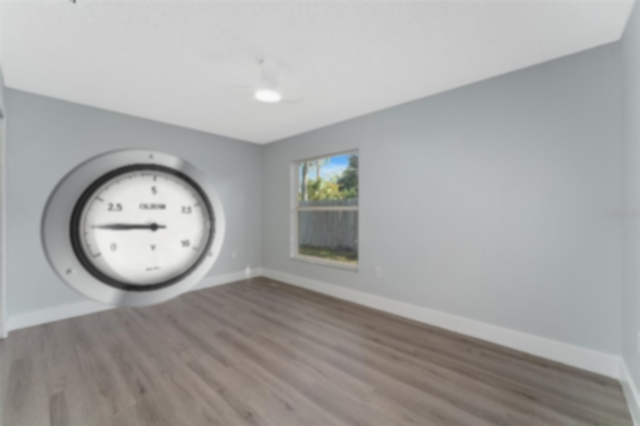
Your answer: 1.25V
